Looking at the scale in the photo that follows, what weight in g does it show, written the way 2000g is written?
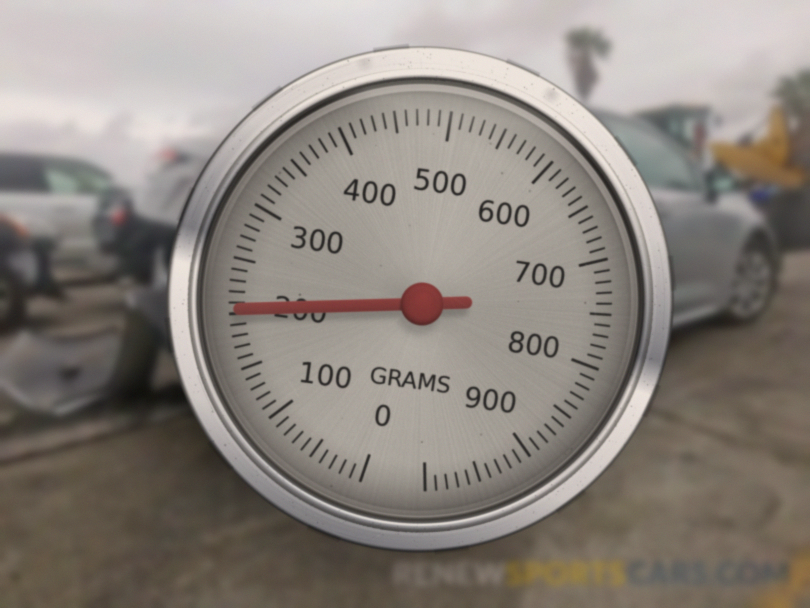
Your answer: 205g
